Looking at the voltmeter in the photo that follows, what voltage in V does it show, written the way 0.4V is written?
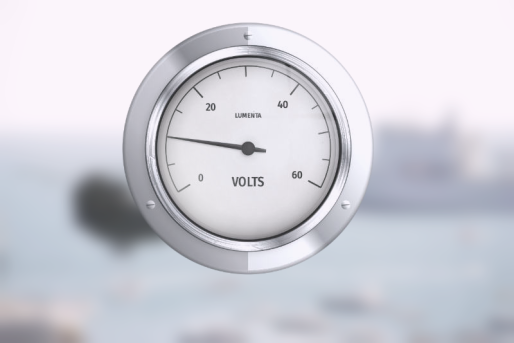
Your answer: 10V
